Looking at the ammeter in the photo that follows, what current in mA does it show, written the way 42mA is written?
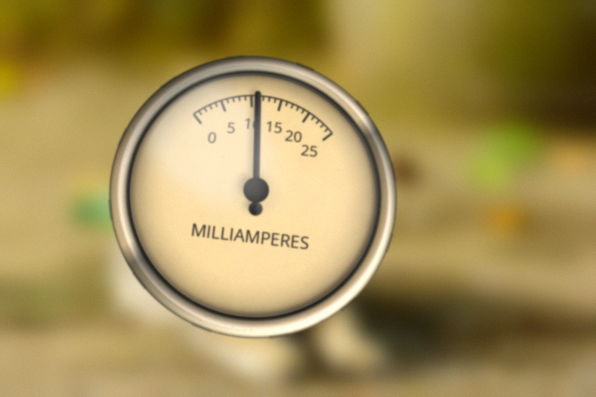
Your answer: 11mA
